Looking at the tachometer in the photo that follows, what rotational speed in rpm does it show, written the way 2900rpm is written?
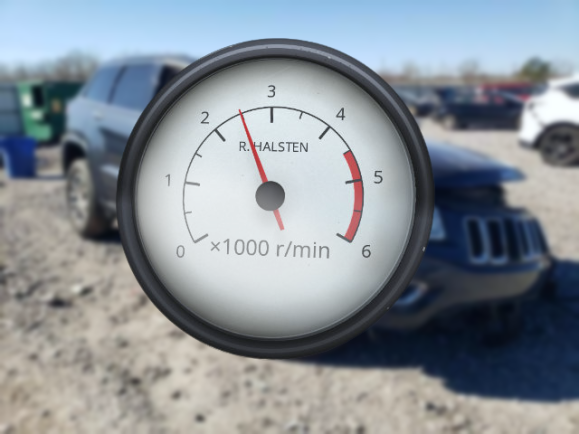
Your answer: 2500rpm
